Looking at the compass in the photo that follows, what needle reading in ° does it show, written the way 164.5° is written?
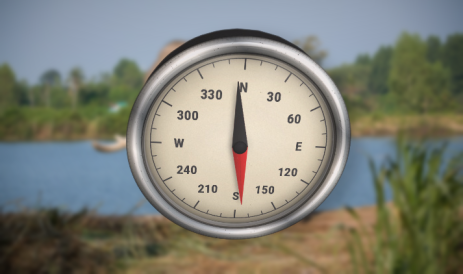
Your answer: 175°
